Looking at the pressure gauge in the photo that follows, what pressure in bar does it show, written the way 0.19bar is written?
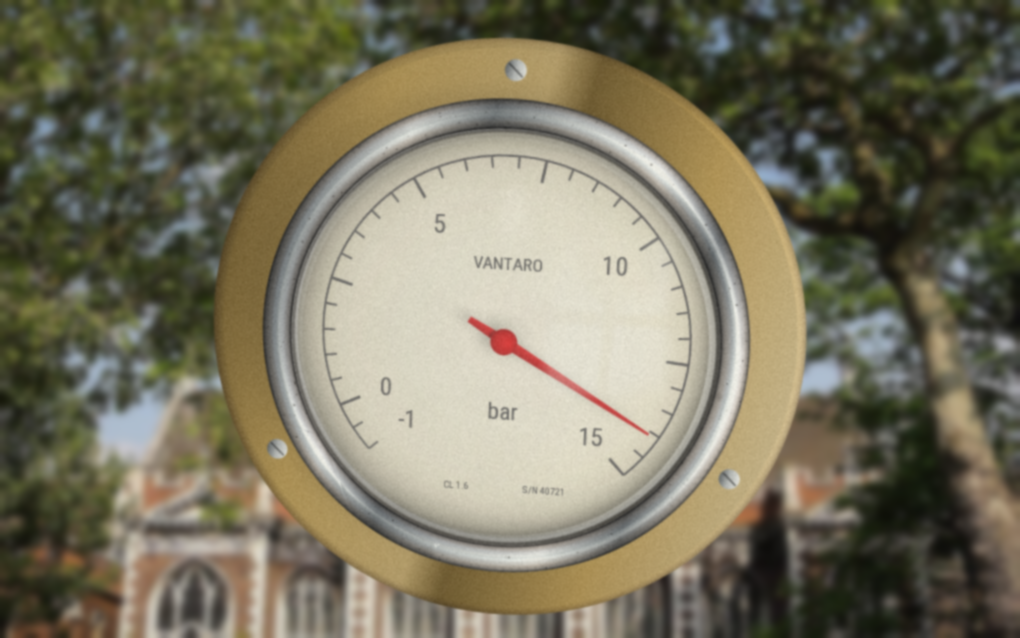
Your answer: 14bar
